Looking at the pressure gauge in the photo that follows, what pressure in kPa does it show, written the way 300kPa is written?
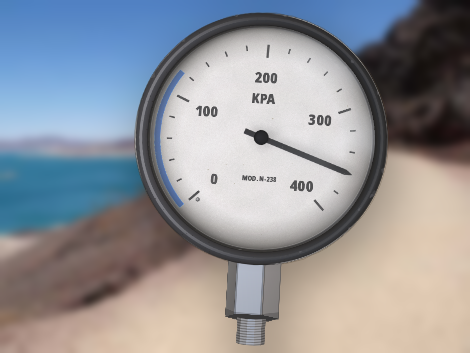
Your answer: 360kPa
